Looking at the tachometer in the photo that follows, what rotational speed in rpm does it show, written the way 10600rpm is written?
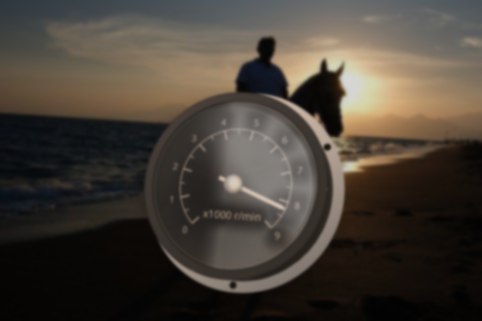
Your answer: 8250rpm
